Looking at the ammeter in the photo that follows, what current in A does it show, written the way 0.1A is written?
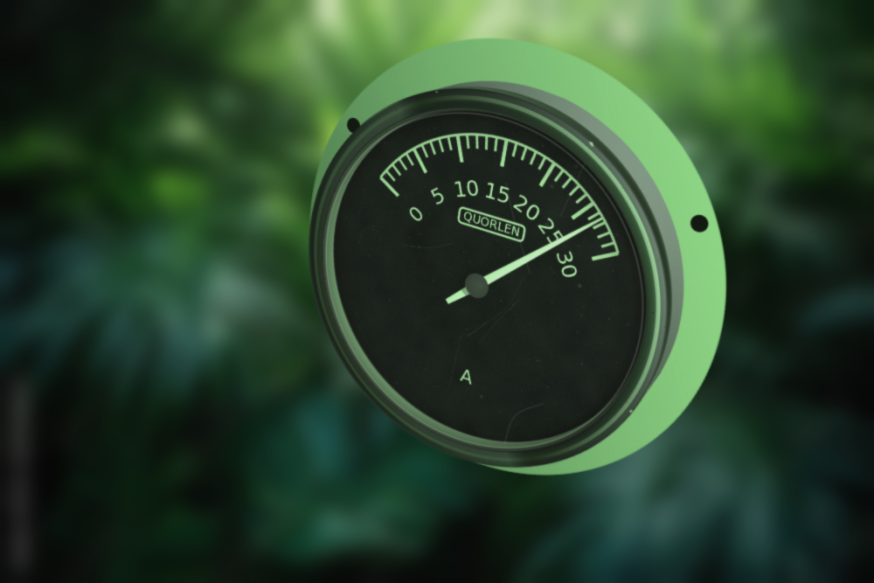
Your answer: 26.5A
